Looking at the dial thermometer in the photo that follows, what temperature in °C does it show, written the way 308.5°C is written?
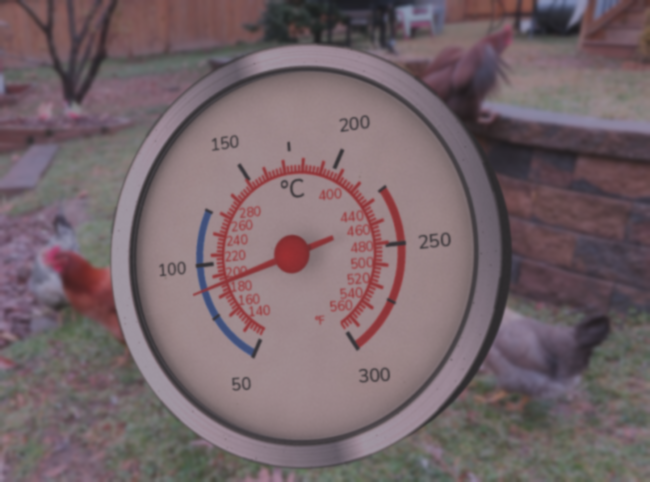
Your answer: 87.5°C
